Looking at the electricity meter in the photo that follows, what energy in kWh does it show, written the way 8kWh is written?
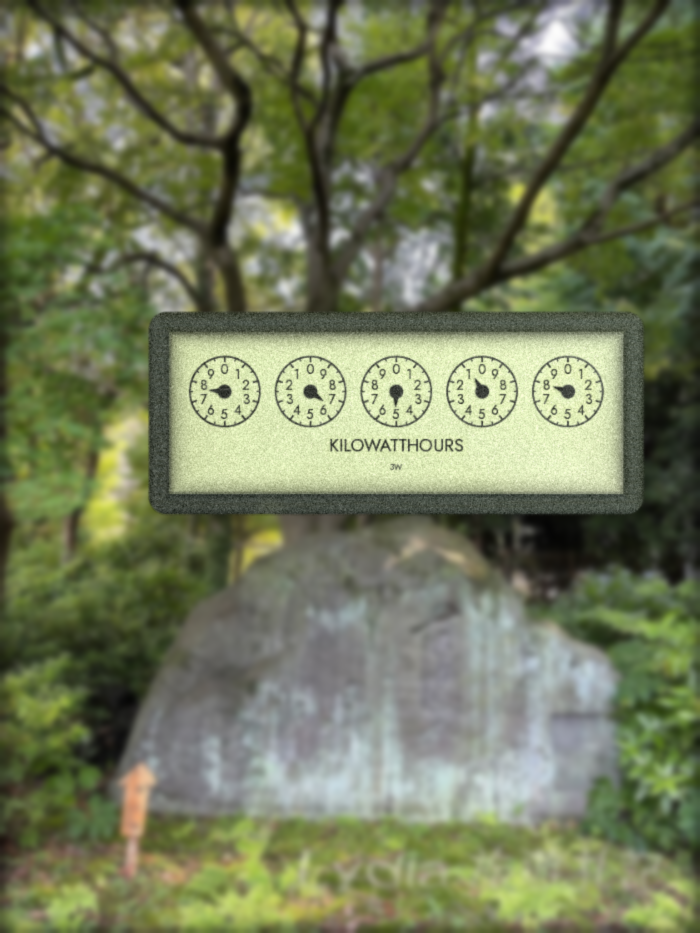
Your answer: 76508kWh
